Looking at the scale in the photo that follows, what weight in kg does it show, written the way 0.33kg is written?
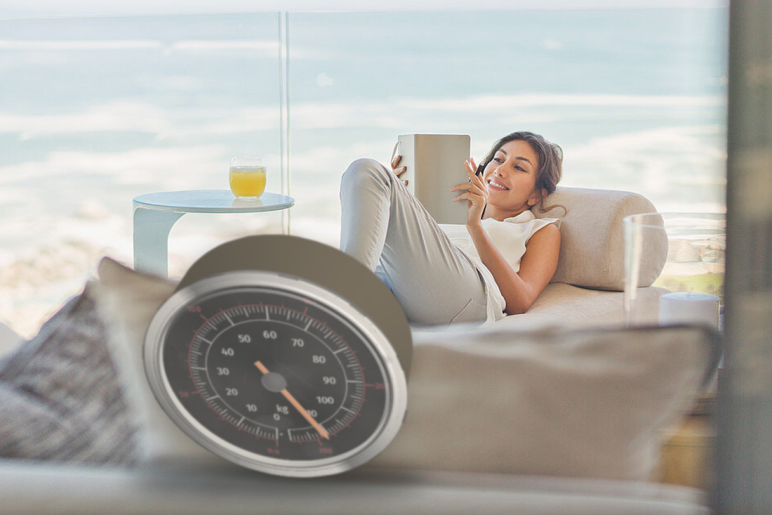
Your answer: 110kg
